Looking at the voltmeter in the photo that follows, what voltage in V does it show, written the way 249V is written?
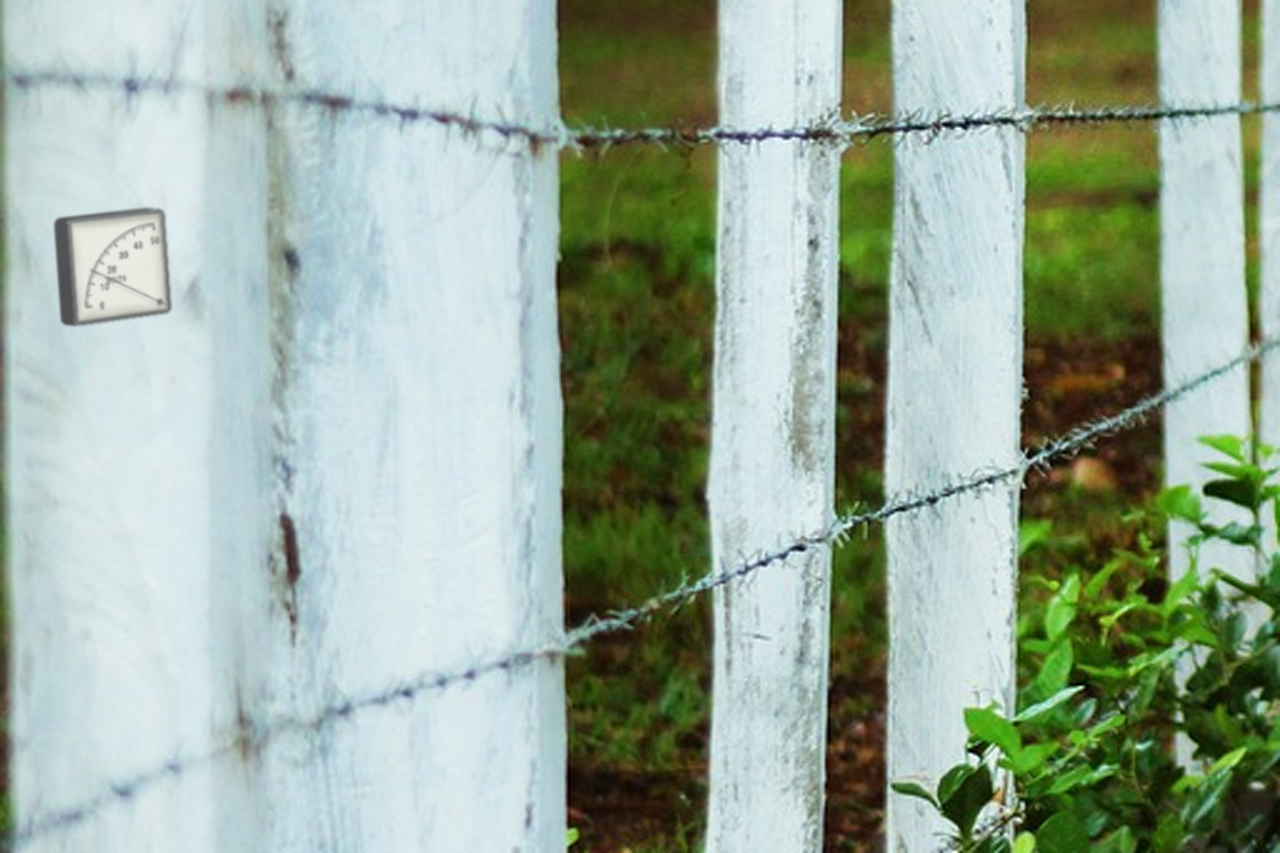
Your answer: 15V
